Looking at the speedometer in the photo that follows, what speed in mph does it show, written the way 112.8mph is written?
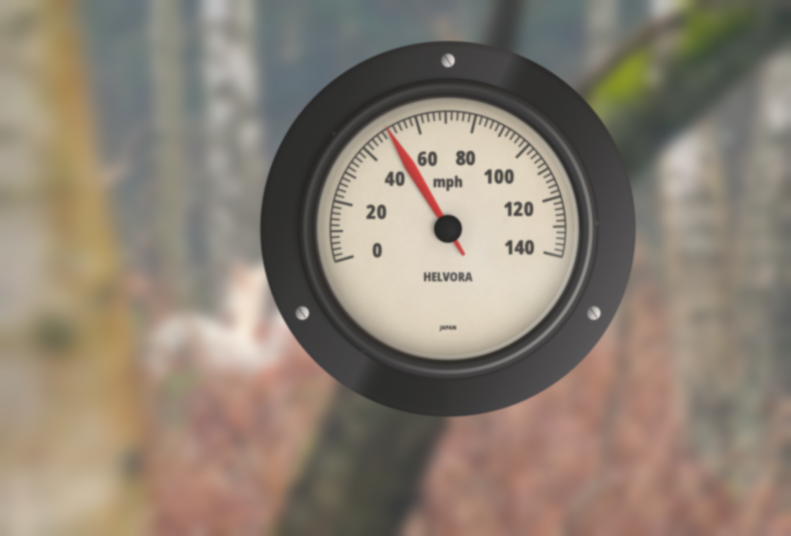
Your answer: 50mph
